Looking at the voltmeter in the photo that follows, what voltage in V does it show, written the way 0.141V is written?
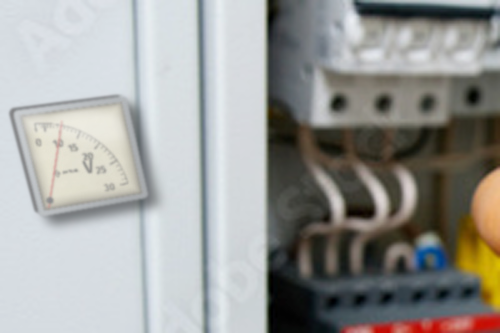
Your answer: 10V
